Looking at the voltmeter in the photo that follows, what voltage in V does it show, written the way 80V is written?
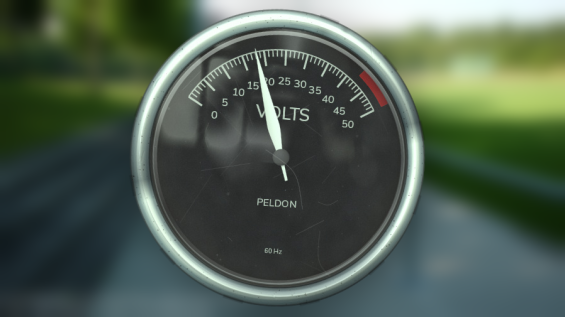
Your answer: 18V
